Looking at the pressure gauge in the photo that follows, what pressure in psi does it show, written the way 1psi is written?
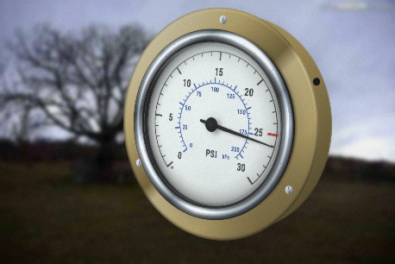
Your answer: 26psi
